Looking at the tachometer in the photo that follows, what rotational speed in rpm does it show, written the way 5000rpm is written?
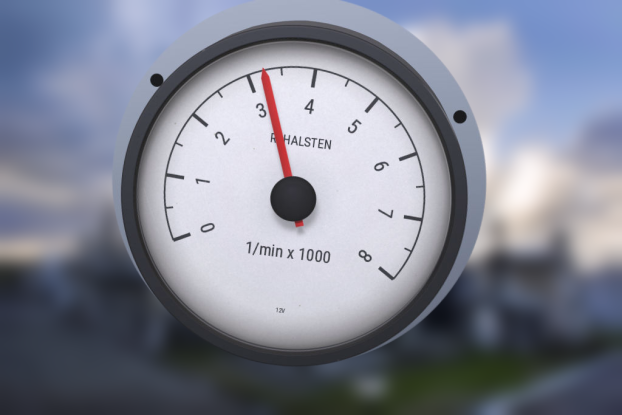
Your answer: 3250rpm
